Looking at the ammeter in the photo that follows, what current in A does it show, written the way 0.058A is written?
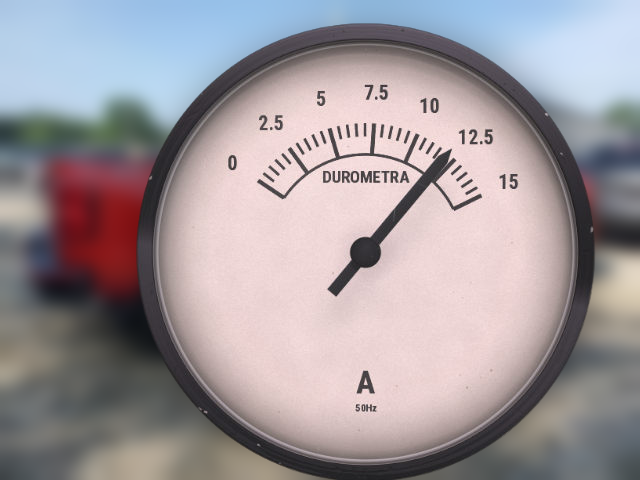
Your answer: 12A
